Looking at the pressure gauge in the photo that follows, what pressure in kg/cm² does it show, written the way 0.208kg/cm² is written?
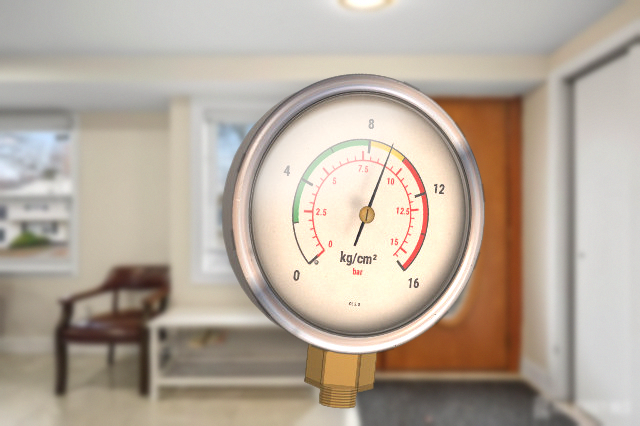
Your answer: 9kg/cm²
